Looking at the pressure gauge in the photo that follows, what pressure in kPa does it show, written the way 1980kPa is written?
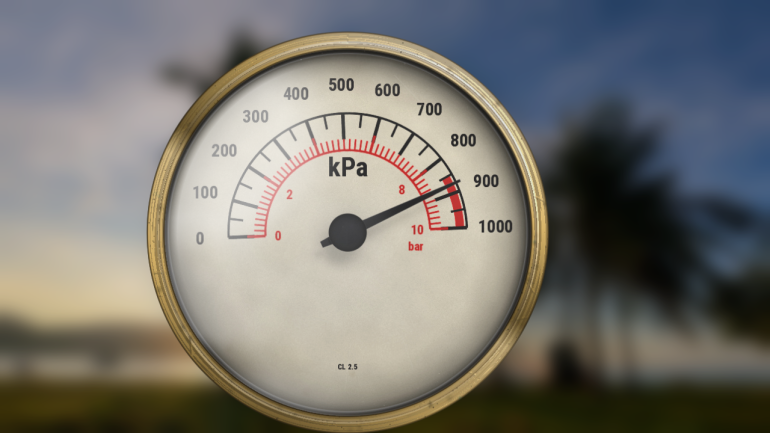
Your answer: 875kPa
